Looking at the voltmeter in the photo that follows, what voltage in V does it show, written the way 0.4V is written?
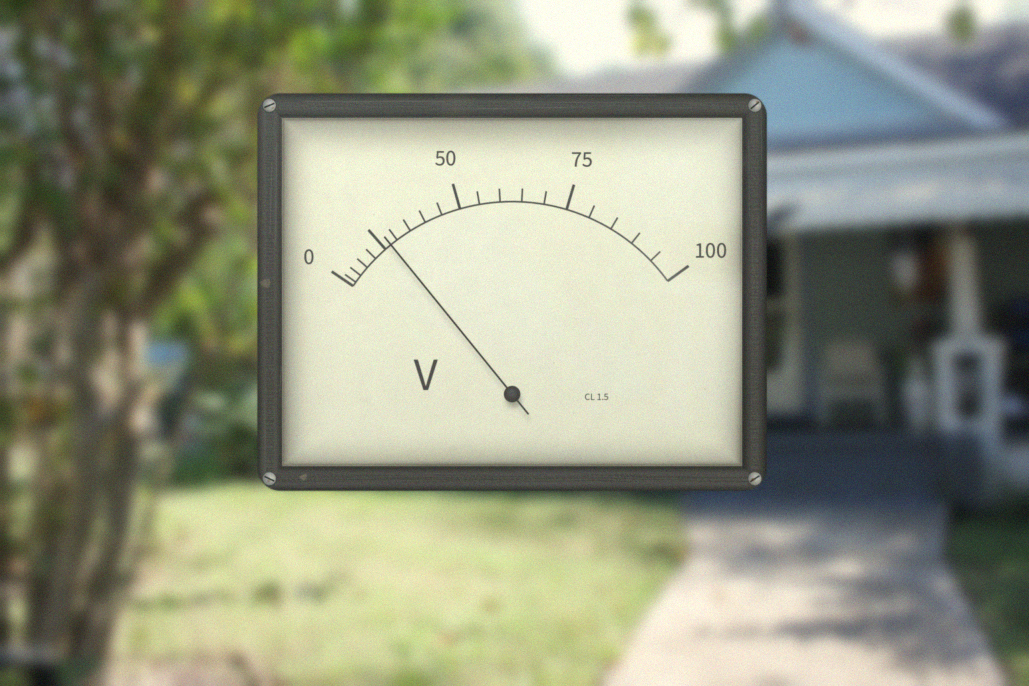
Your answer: 27.5V
